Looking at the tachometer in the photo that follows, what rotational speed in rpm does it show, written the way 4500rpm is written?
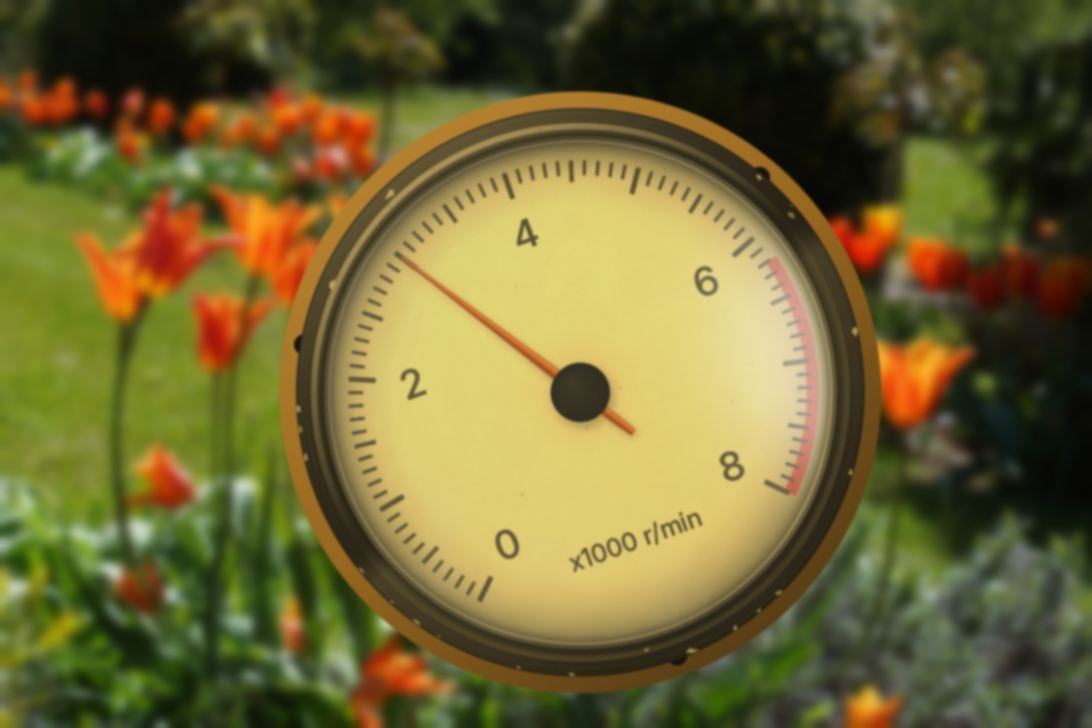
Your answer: 3000rpm
